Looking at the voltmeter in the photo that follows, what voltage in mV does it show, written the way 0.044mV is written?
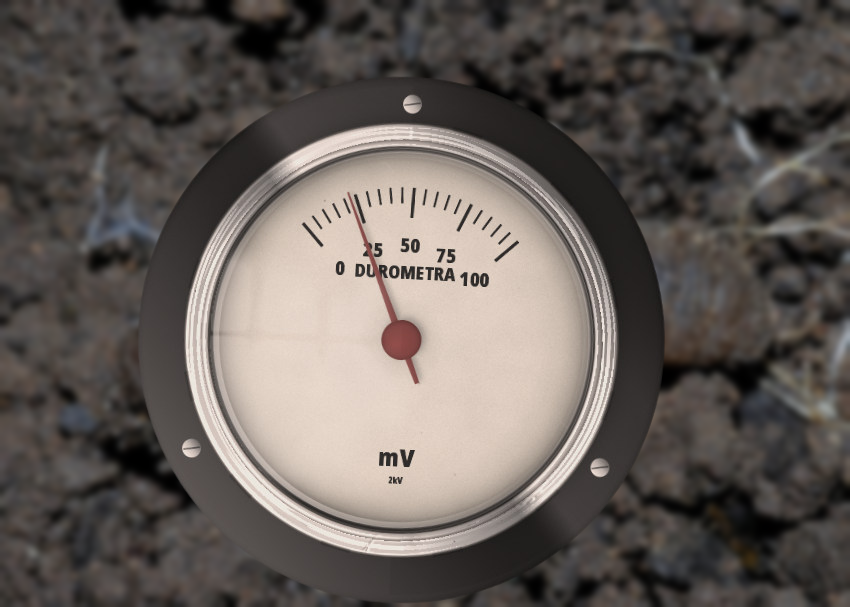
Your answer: 22.5mV
